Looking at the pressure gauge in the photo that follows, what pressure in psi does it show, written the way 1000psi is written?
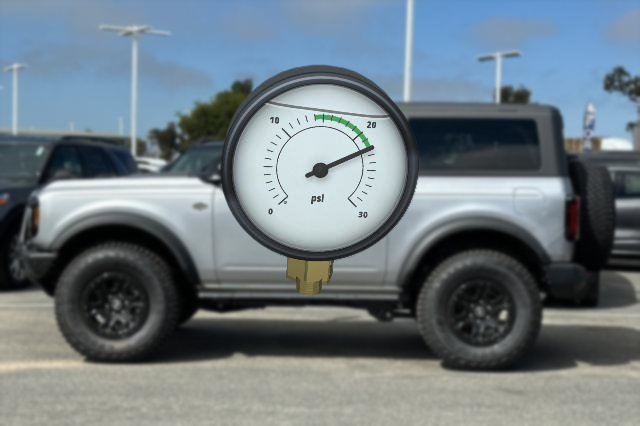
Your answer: 22psi
